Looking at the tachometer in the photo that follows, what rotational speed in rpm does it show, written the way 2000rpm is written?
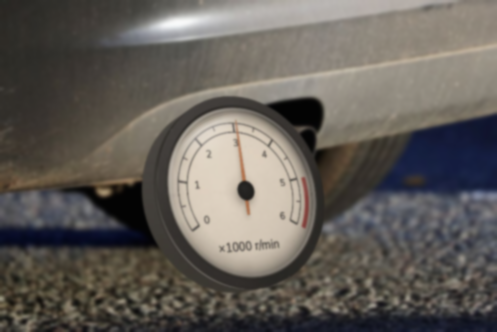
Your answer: 3000rpm
